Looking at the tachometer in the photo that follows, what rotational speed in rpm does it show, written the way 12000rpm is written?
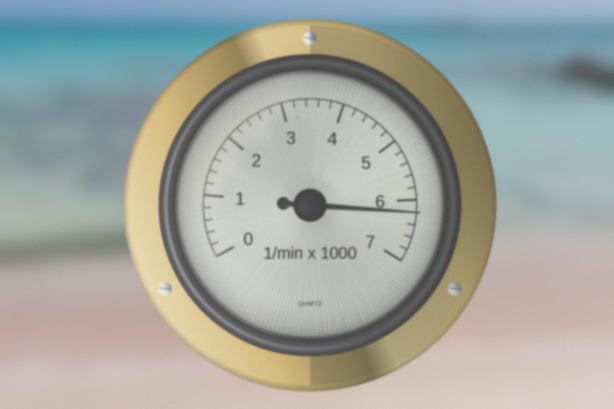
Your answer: 6200rpm
